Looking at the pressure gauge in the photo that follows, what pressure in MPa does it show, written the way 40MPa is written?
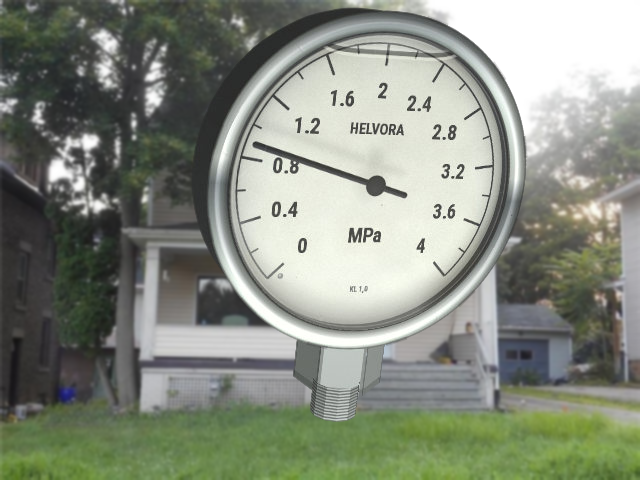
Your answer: 0.9MPa
